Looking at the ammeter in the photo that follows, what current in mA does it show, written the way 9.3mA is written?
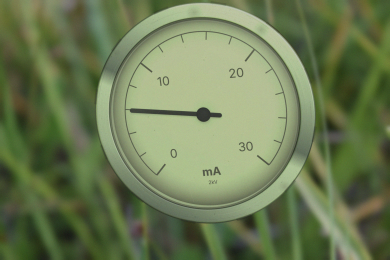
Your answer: 6mA
